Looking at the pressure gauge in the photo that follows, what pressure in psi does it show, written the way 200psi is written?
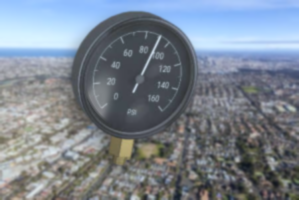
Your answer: 90psi
